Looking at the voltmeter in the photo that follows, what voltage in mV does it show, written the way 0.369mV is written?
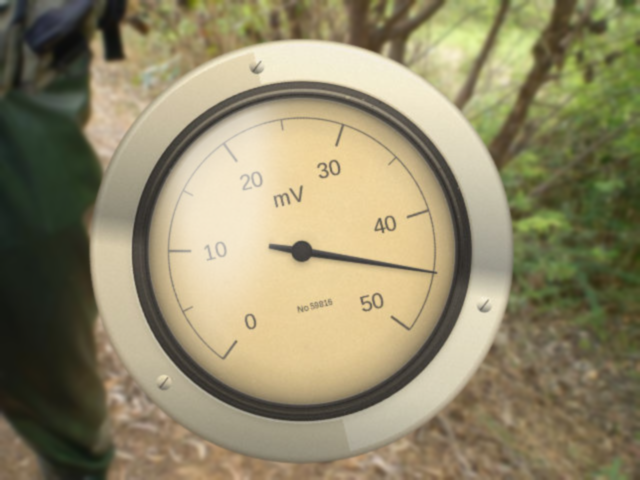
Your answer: 45mV
